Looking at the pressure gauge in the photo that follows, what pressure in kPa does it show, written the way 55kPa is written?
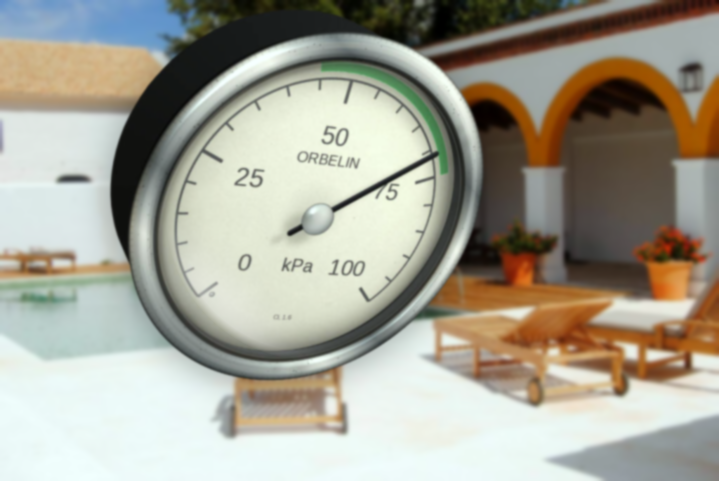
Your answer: 70kPa
